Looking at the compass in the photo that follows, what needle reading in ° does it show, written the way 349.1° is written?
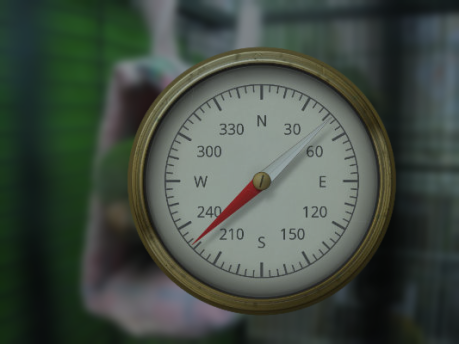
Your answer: 227.5°
